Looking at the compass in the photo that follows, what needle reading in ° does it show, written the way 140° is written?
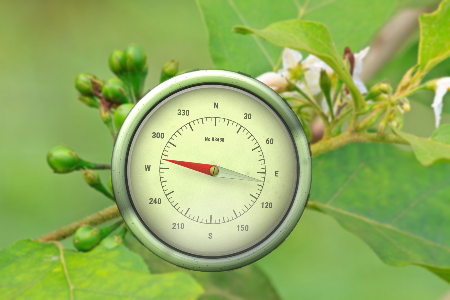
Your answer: 280°
